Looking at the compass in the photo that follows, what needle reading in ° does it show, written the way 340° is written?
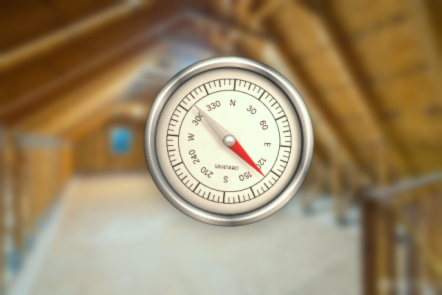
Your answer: 130°
